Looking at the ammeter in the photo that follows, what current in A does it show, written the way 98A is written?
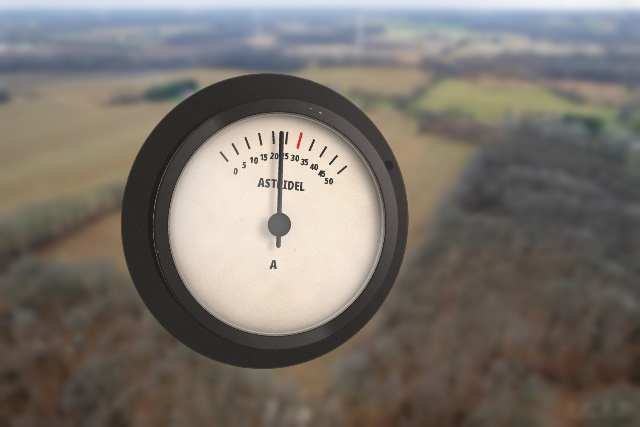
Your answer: 22.5A
